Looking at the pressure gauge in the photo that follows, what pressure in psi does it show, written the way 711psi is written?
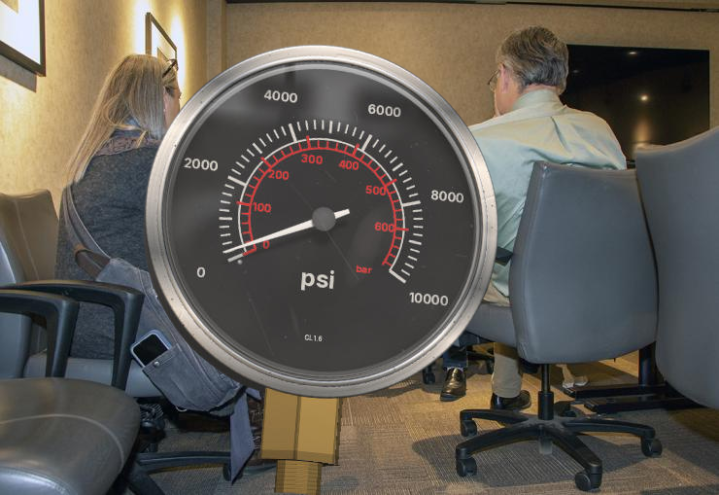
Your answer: 200psi
